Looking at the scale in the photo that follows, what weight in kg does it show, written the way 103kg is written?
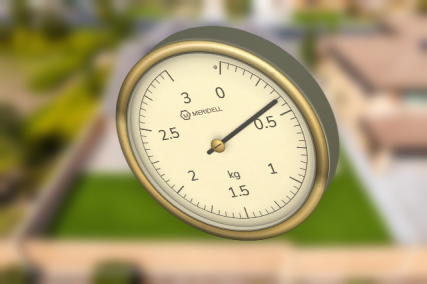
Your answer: 0.4kg
